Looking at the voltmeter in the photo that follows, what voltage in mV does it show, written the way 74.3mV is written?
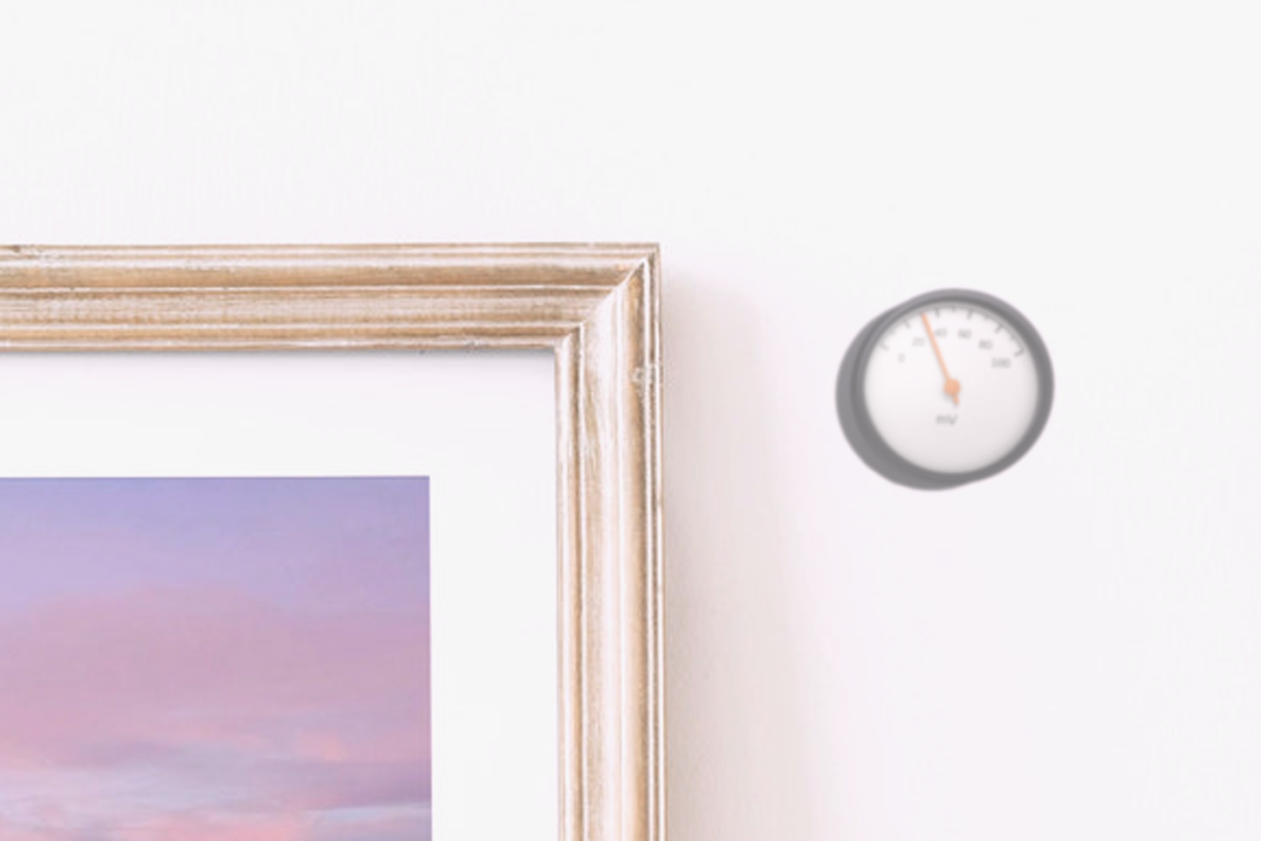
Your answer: 30mV
